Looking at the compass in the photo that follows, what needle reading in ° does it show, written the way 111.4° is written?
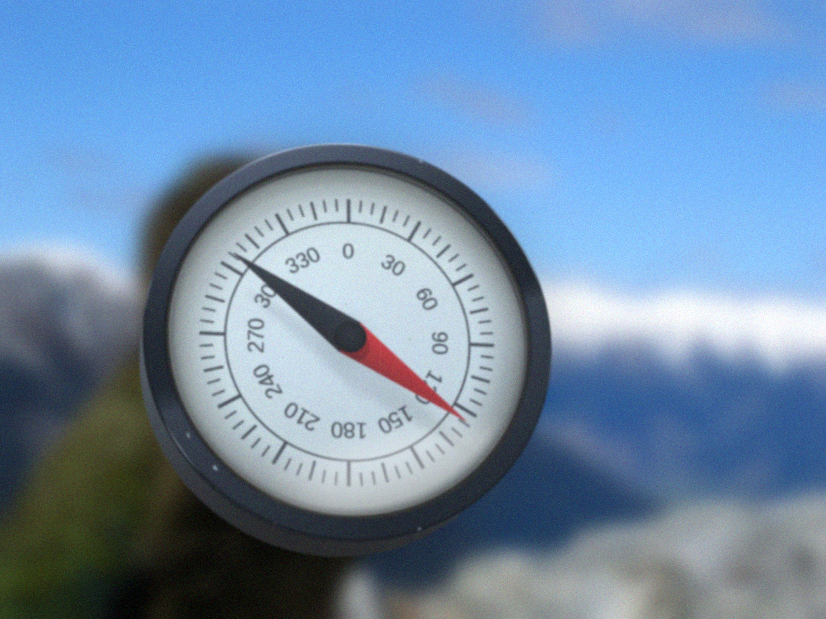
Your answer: 125°
